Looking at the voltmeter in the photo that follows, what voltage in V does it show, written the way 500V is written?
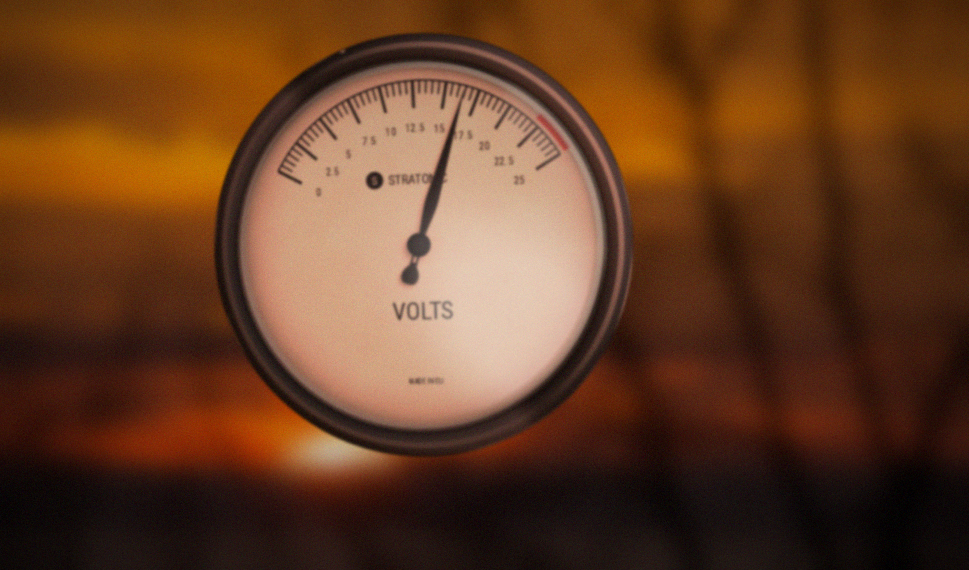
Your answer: 16.5V
